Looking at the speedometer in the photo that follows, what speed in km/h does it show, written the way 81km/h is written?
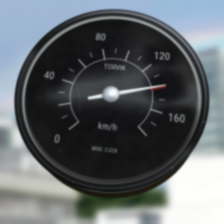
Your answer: 140km/h
